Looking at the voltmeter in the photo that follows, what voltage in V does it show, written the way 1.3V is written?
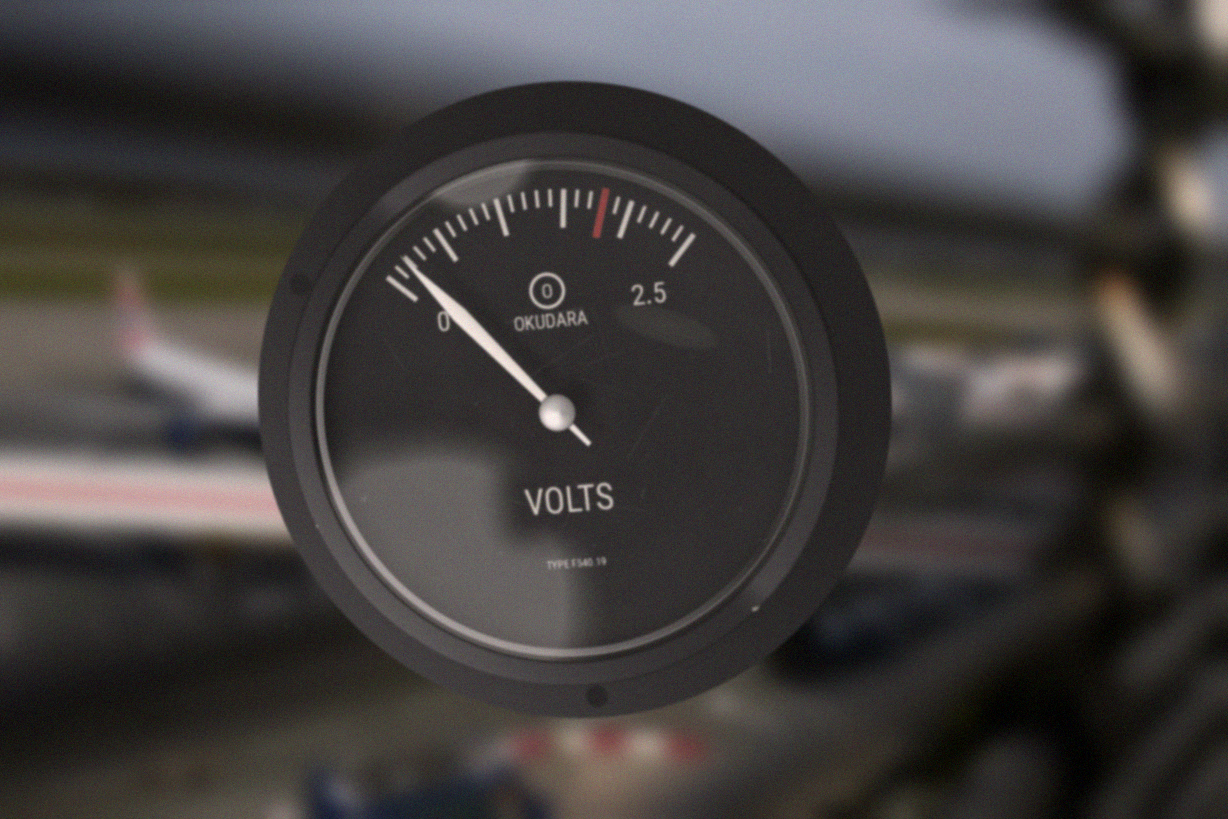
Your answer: 0.2V
